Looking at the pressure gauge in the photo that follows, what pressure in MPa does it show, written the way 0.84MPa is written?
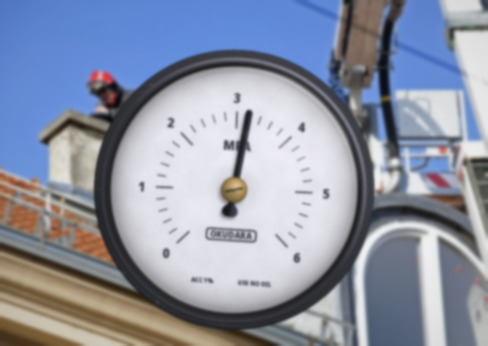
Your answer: 3.2MPa
